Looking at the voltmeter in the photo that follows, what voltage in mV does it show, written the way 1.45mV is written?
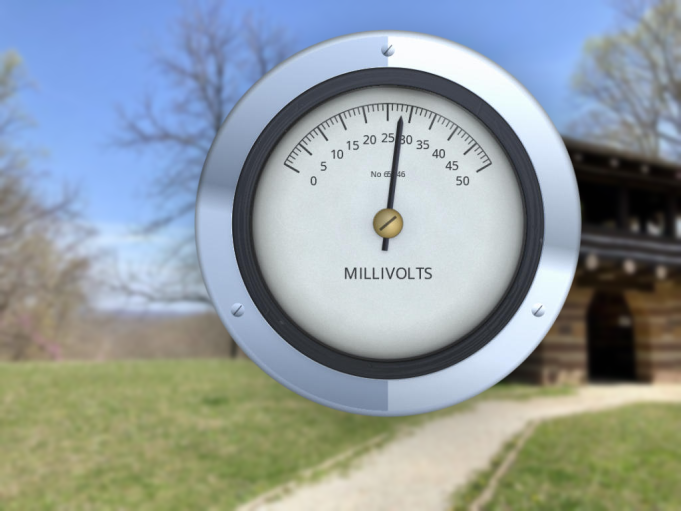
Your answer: 28mV
